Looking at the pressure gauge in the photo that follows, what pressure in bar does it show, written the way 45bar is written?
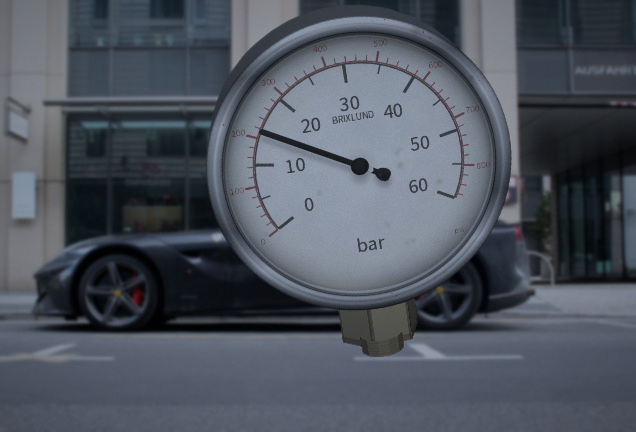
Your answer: 15bar
